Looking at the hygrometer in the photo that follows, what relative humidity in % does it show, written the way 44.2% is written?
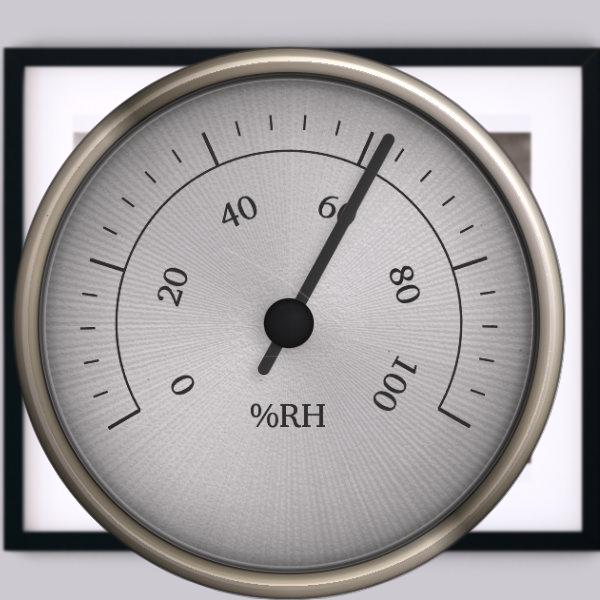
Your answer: 62%
